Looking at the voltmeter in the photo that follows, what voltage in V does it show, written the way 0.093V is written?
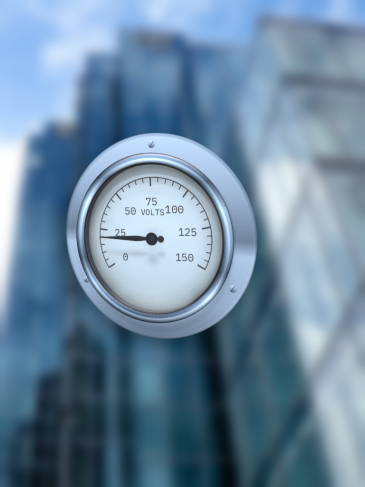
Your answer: 20V
